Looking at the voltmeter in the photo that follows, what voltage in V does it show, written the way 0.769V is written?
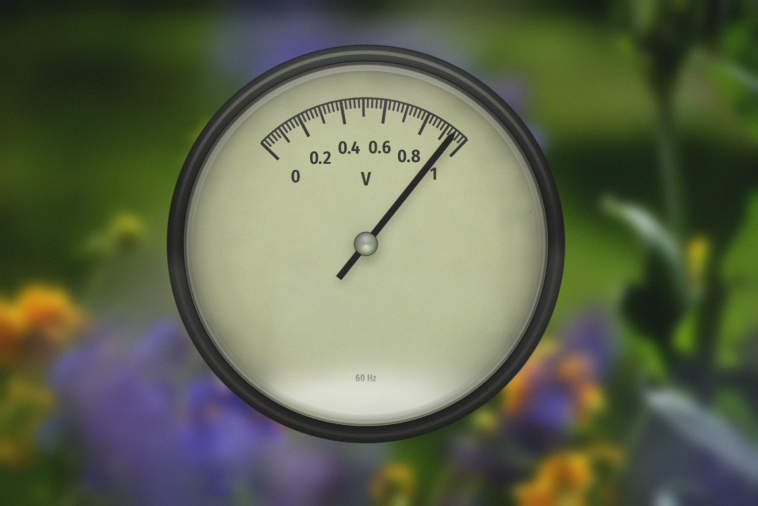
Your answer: 0.94V
